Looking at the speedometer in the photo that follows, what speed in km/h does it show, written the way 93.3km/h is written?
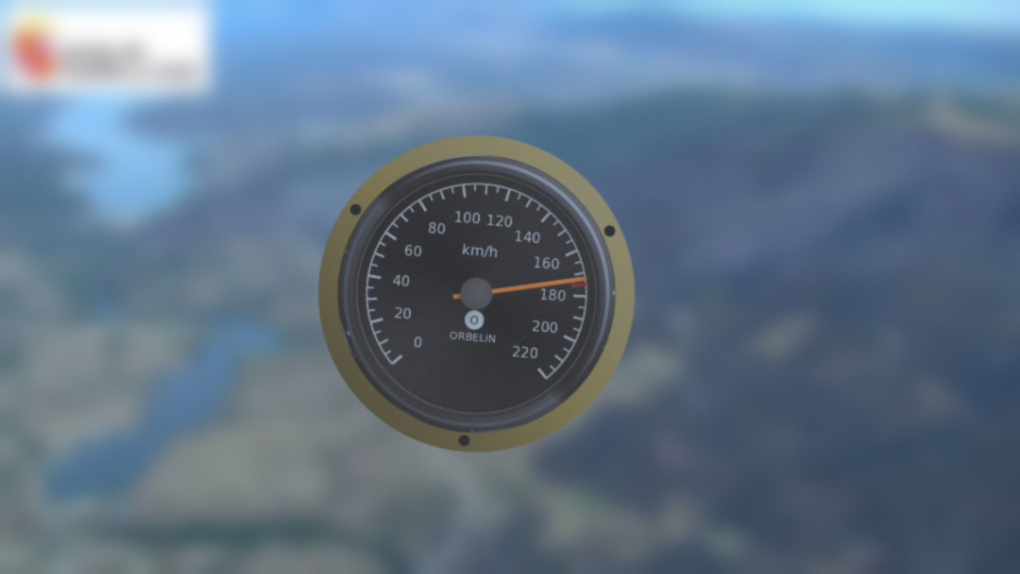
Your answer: 172.5km/h
